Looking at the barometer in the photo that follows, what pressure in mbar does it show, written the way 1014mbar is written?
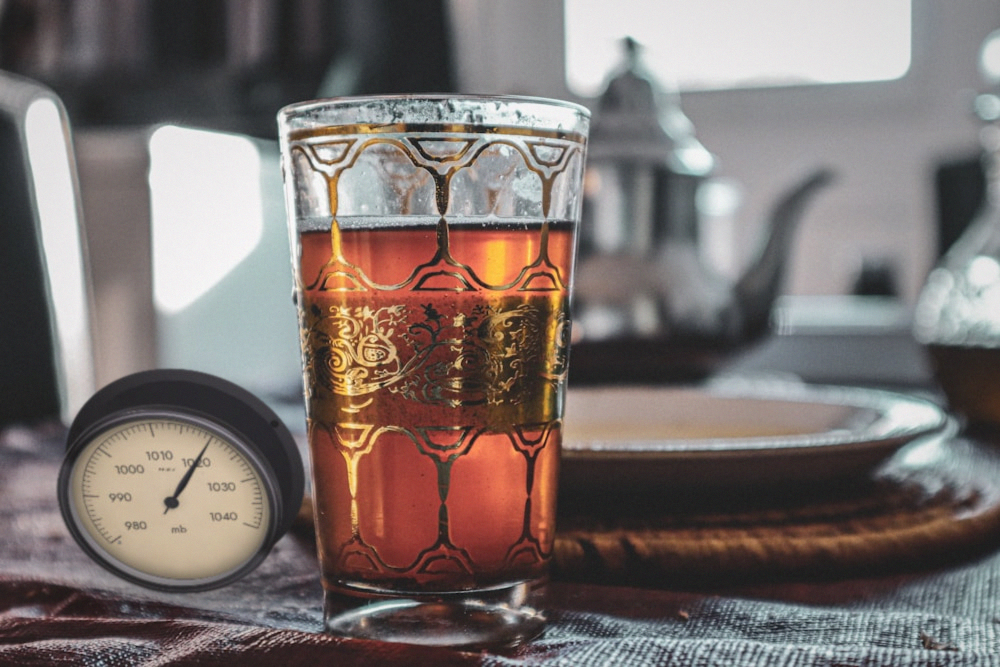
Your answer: 1020mbar
